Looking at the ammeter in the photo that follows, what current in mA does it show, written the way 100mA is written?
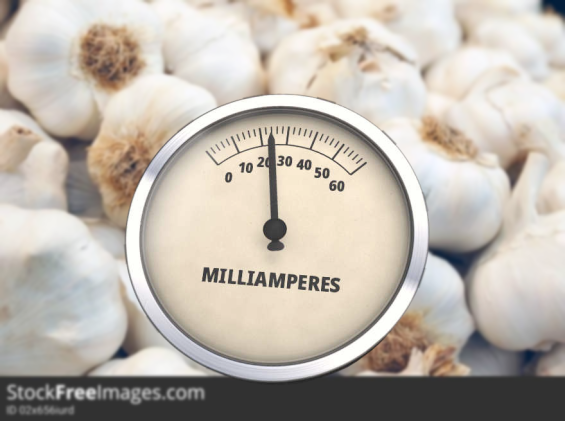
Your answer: 24mA
